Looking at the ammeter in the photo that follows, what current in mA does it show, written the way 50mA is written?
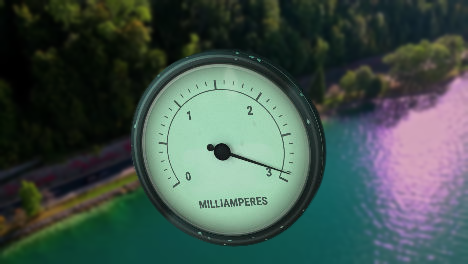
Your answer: 2.9mA
